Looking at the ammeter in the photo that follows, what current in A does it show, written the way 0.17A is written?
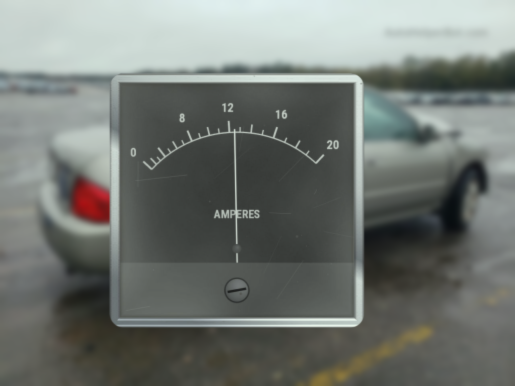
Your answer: 12.5A
